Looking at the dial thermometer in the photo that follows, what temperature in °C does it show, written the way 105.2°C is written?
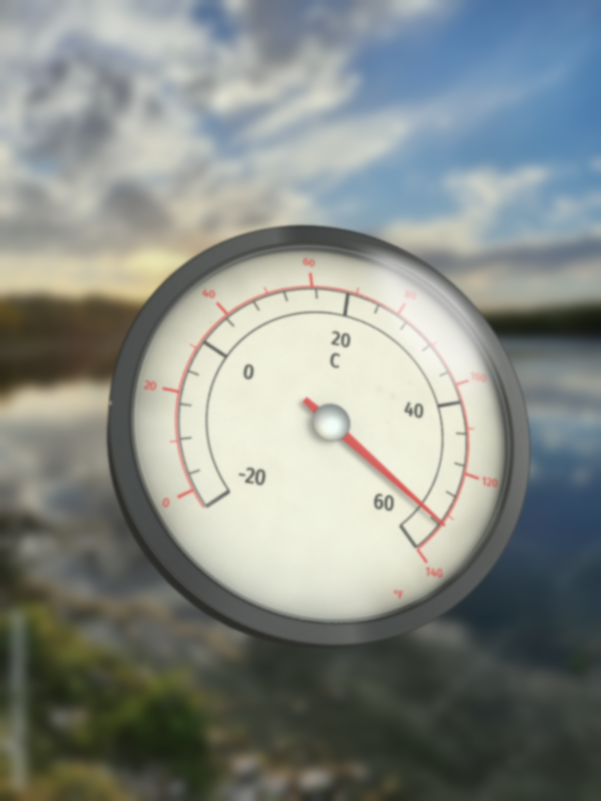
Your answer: 56°C
